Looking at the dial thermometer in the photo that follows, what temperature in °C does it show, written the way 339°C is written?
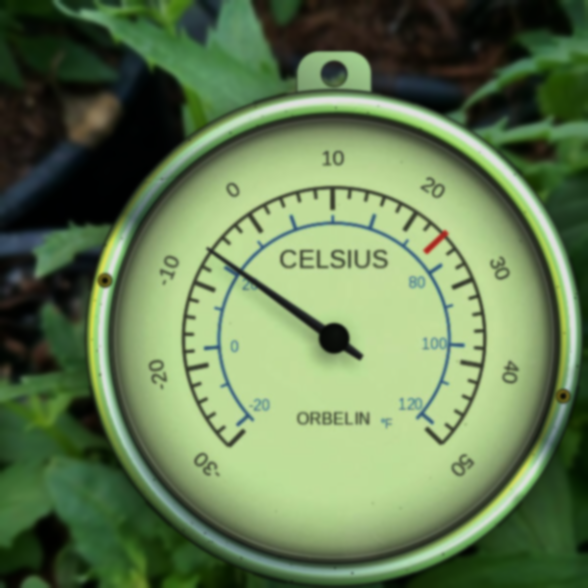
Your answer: -6°C
